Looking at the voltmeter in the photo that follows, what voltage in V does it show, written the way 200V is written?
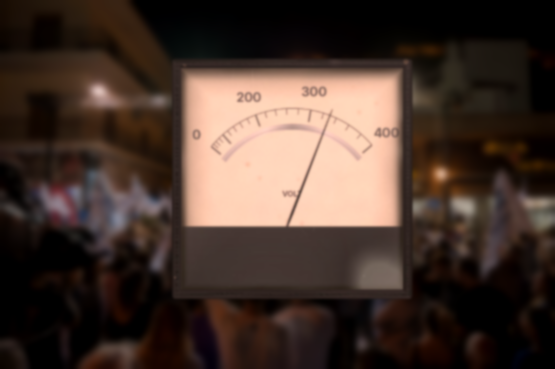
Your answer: 330V
